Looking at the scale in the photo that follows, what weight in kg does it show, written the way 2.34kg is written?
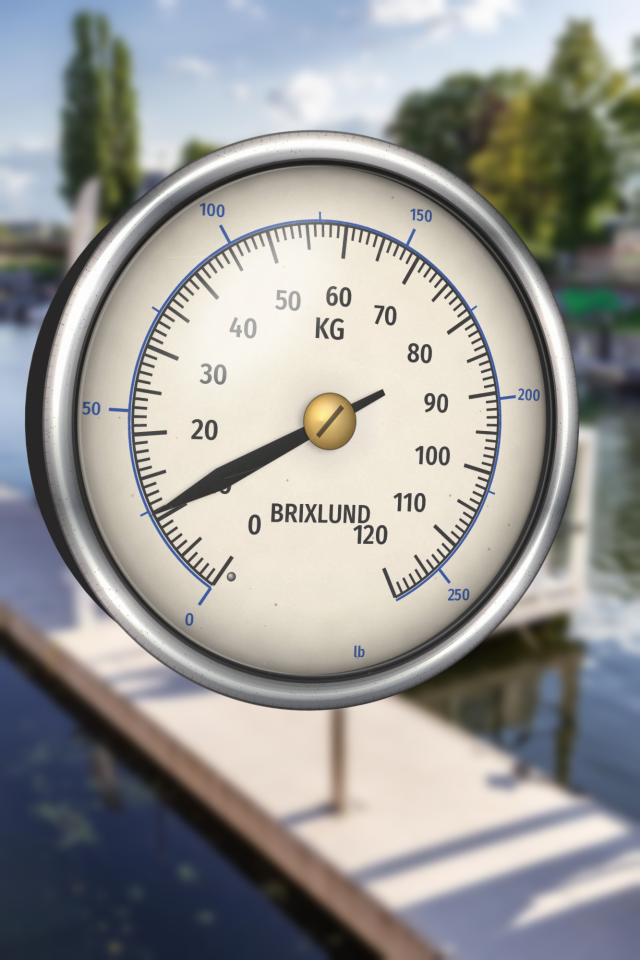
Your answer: 11kg
